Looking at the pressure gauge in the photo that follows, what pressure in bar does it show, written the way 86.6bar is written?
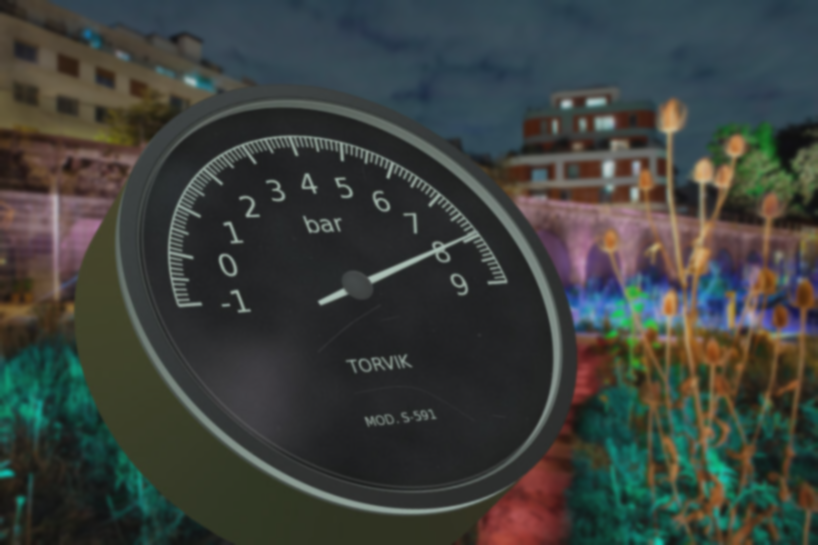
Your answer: 8bar
